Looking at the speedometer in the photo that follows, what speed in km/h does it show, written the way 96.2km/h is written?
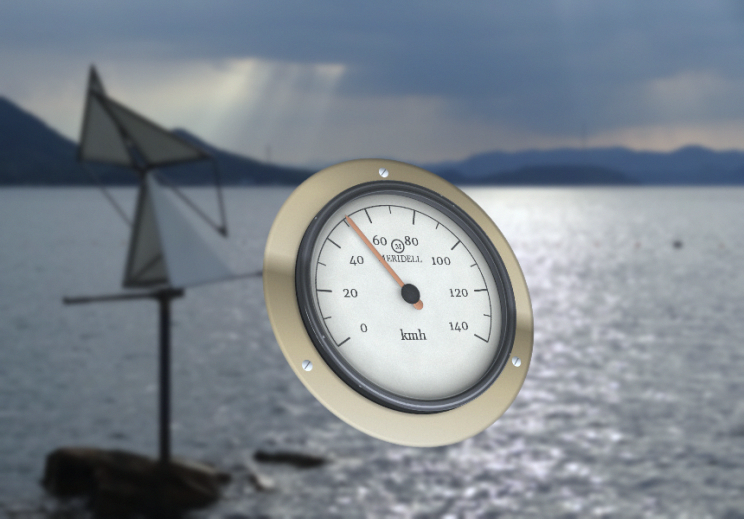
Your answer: 50km/h
